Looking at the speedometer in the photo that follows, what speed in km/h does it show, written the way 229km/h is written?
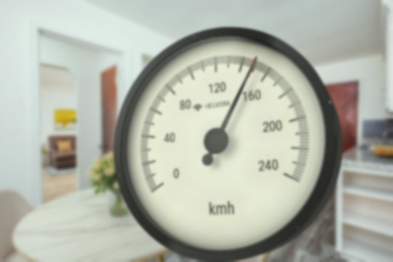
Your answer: 150km/h
